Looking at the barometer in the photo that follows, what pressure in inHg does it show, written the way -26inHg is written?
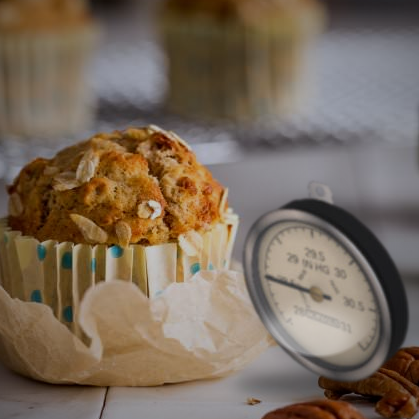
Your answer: 28.5inHg
